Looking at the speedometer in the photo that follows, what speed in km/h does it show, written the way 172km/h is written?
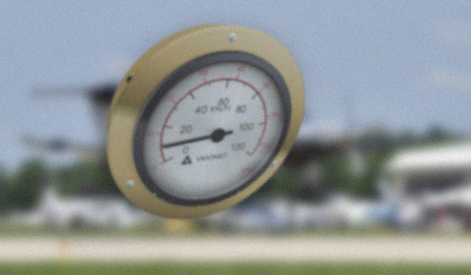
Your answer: 10km/h
